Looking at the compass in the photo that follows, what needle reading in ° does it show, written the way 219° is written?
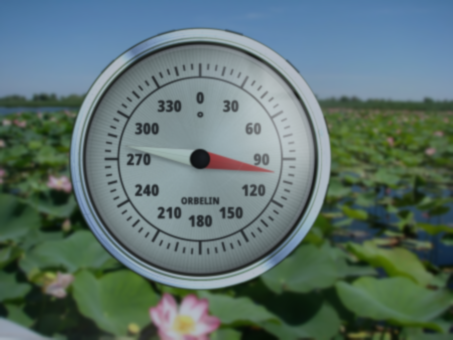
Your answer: 100°
